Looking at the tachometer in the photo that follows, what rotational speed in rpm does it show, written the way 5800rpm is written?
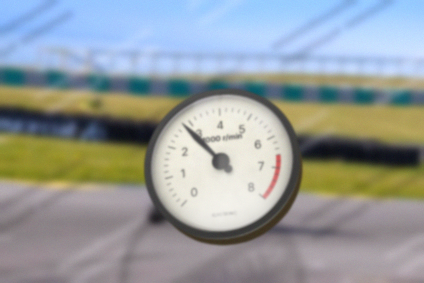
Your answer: 2800rpm
